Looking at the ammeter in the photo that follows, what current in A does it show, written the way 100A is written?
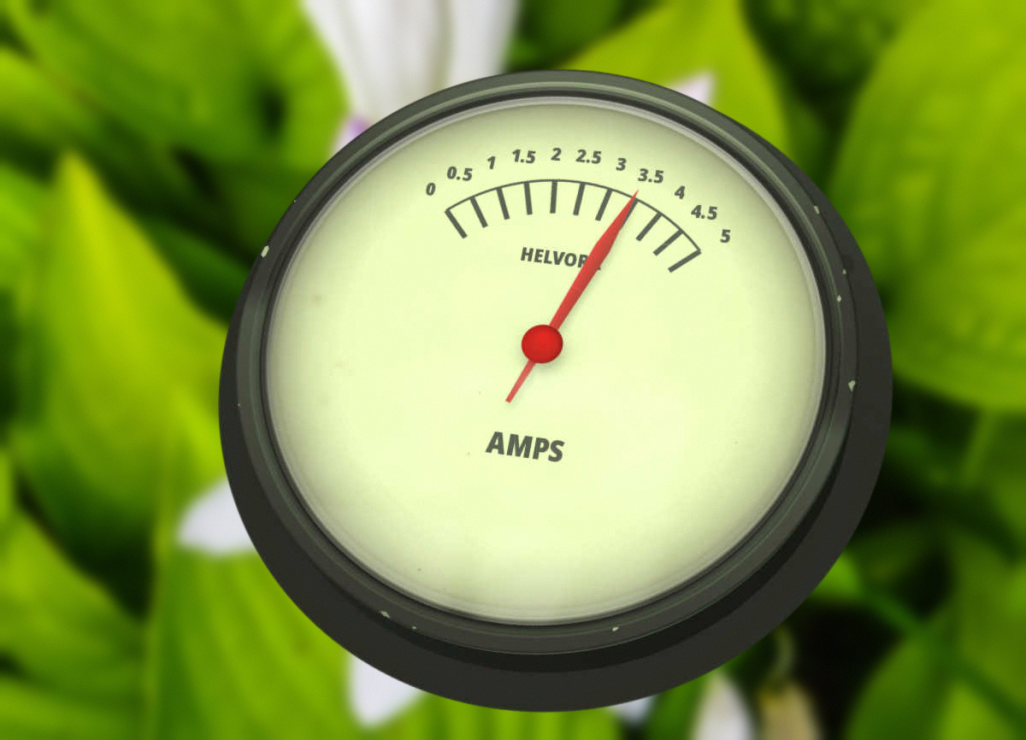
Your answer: 3.5A
